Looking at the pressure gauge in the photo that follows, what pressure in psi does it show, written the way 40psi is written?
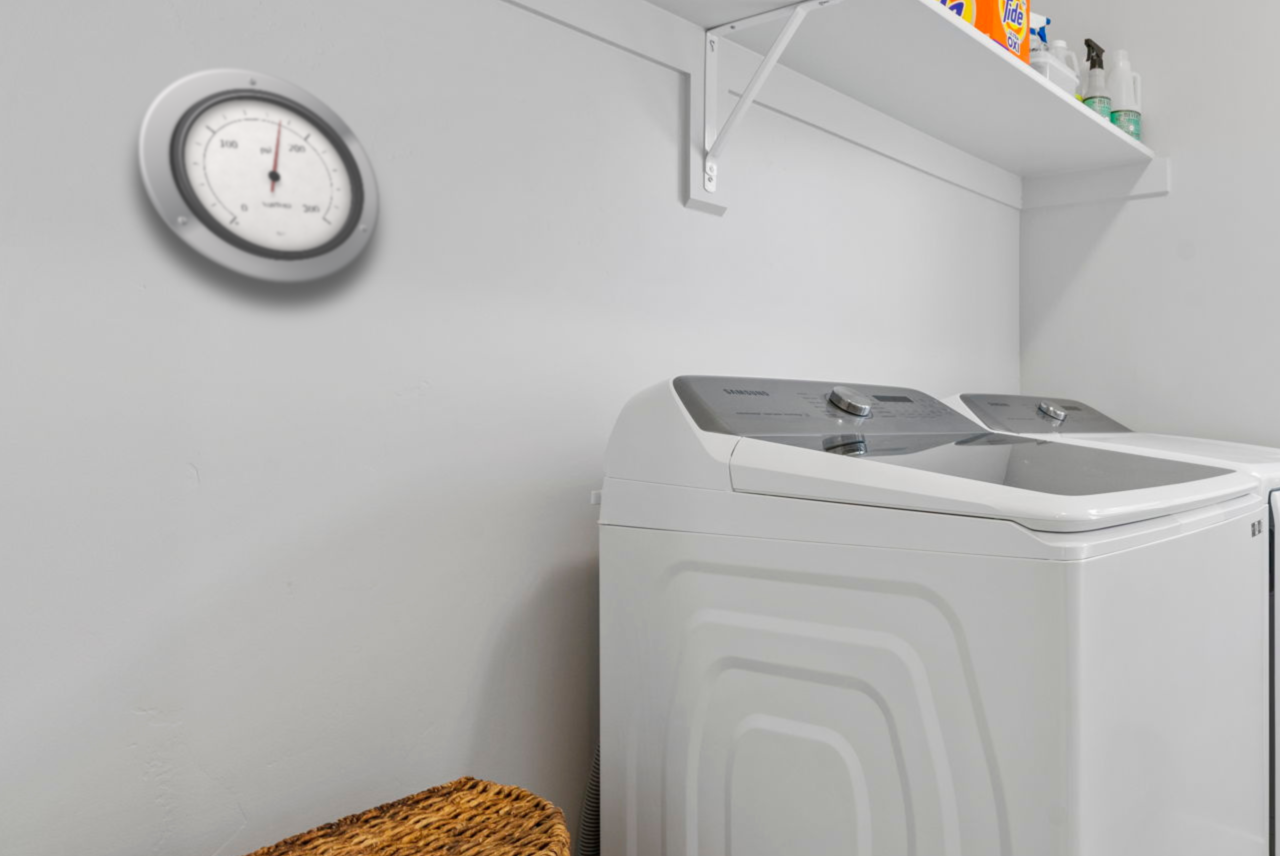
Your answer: 170psi
